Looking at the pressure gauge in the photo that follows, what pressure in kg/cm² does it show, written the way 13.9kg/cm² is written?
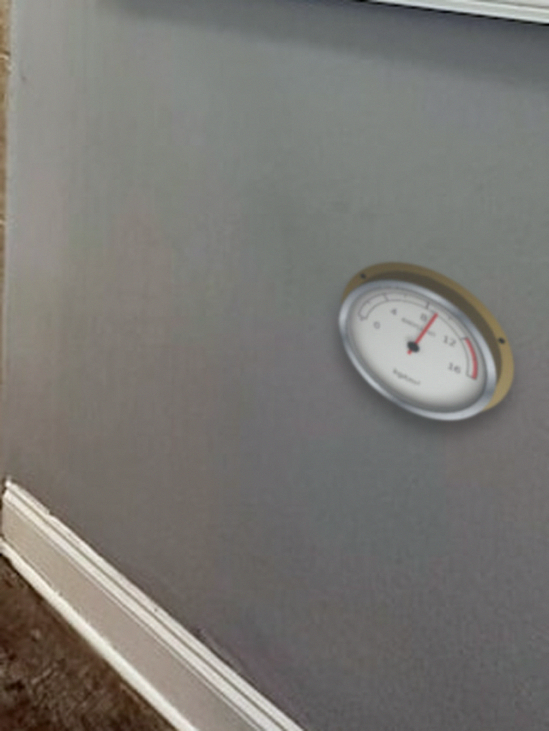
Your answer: 9kg/cm²
